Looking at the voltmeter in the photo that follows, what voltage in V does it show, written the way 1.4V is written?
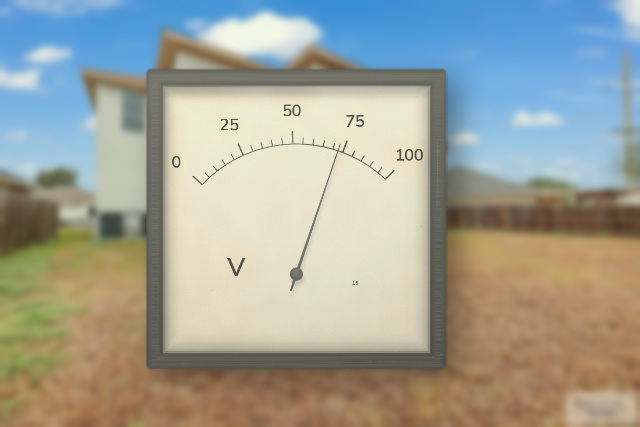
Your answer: 72.5V
